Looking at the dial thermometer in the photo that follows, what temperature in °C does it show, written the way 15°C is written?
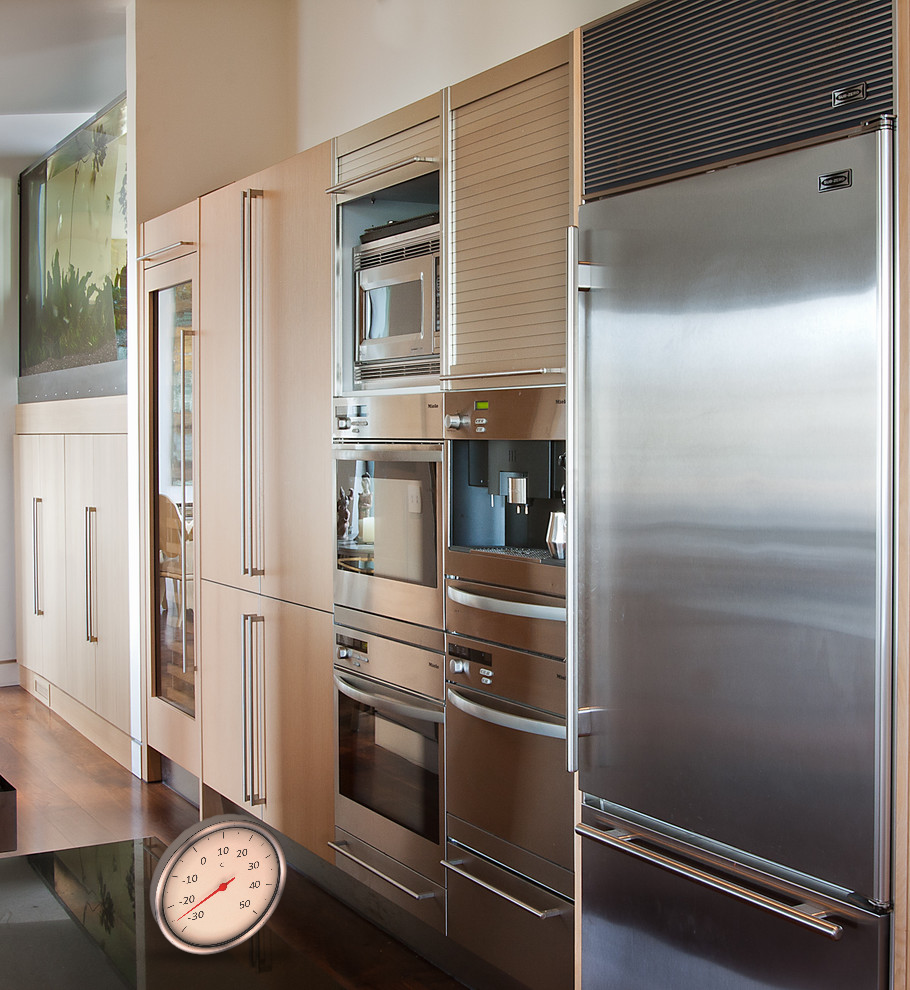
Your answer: -25°C
